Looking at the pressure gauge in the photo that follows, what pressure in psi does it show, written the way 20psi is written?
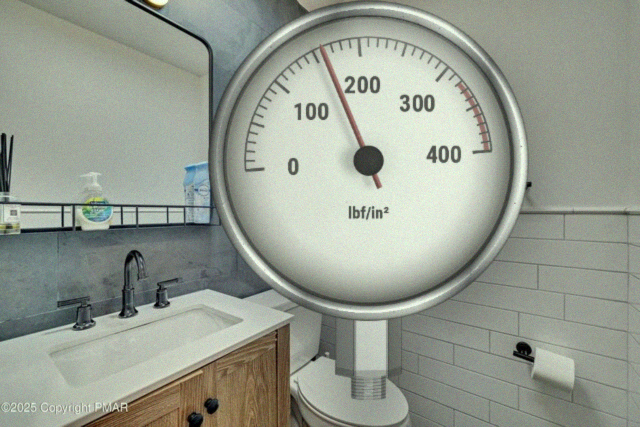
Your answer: 160psi
